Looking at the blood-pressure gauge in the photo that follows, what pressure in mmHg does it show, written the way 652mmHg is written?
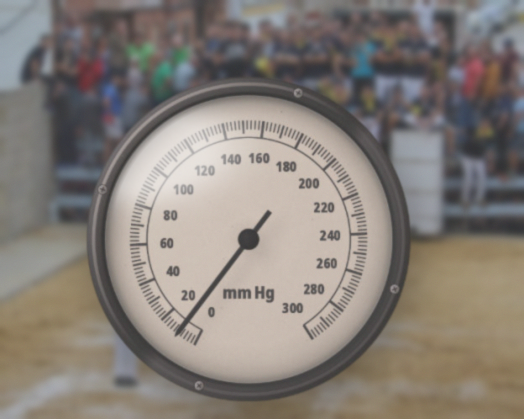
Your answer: 10mmHg
